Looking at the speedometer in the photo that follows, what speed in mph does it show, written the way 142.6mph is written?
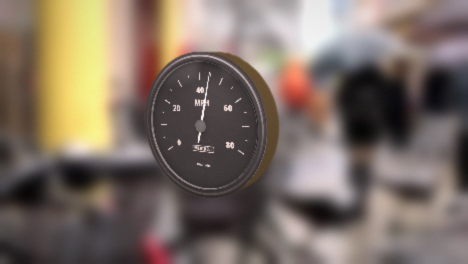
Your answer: 45mph
